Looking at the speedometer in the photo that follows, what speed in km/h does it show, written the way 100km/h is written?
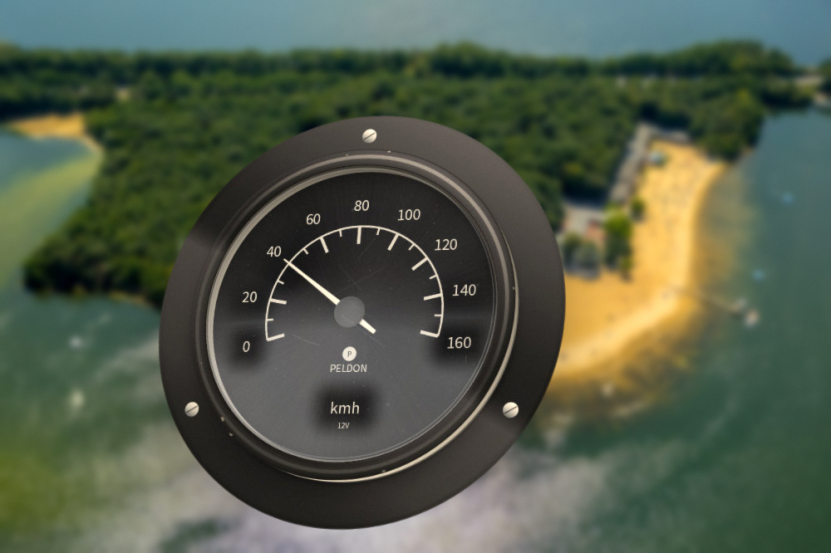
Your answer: 40km/h
